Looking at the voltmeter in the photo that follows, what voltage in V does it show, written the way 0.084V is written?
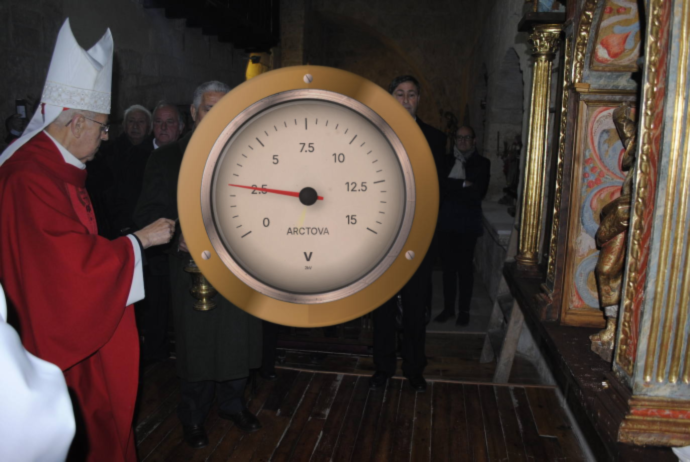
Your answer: 2.5V
